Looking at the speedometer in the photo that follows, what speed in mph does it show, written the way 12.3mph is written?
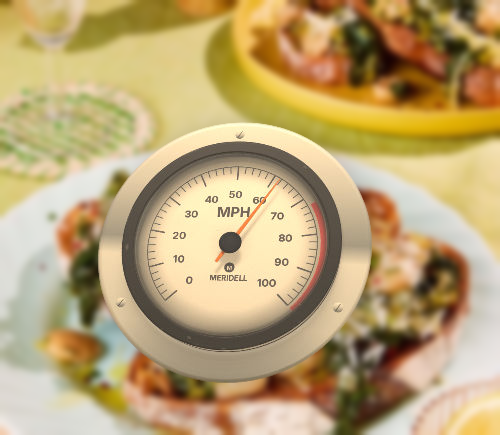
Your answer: 62mph
